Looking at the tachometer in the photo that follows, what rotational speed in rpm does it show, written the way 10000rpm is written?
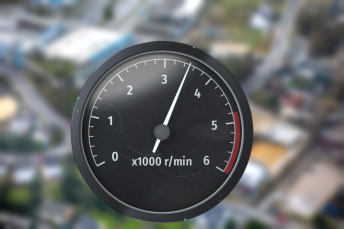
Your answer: 3500rpm
